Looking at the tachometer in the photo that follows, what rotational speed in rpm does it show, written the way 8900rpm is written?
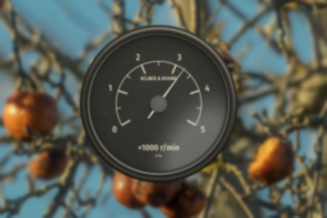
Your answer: 3250rpm
